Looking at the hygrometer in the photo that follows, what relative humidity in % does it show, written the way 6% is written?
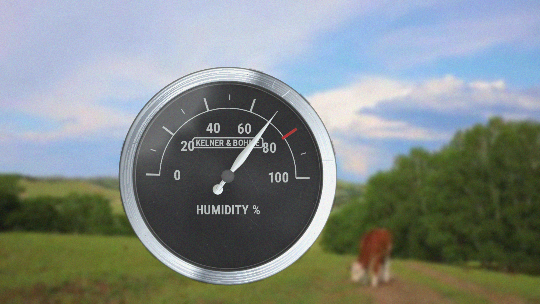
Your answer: 70%
